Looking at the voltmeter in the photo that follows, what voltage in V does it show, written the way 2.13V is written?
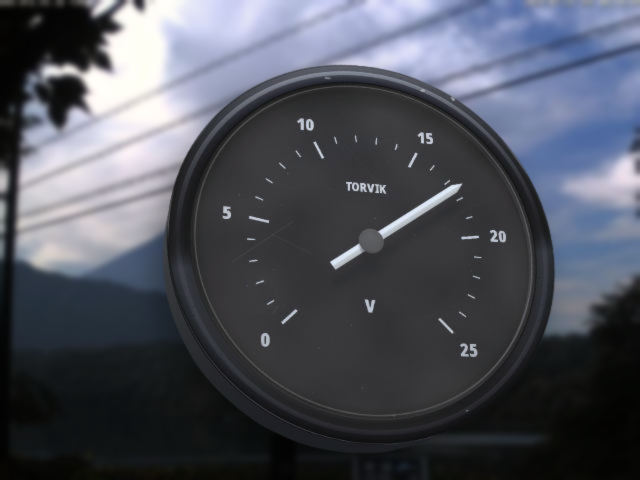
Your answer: 17.5V
